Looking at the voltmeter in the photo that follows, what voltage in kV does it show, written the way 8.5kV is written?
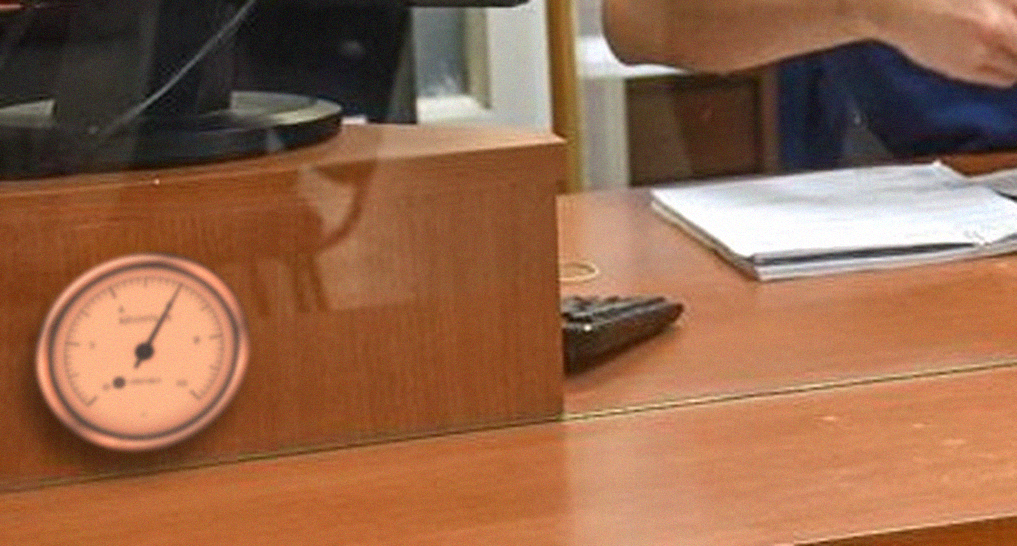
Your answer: 6kV
